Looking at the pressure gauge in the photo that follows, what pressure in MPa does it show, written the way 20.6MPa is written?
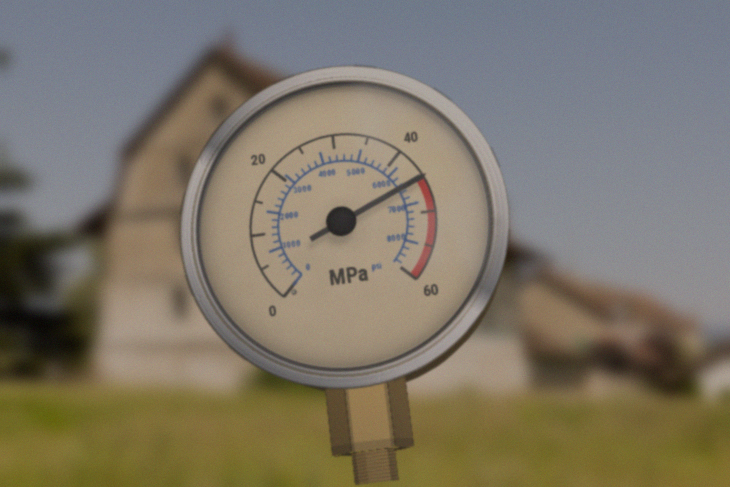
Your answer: 45MPa
